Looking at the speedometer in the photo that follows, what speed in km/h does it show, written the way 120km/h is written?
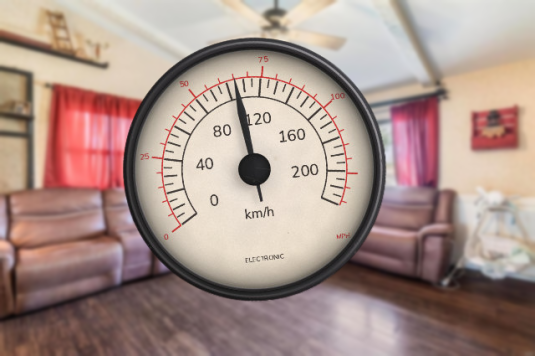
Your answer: 105km/h
